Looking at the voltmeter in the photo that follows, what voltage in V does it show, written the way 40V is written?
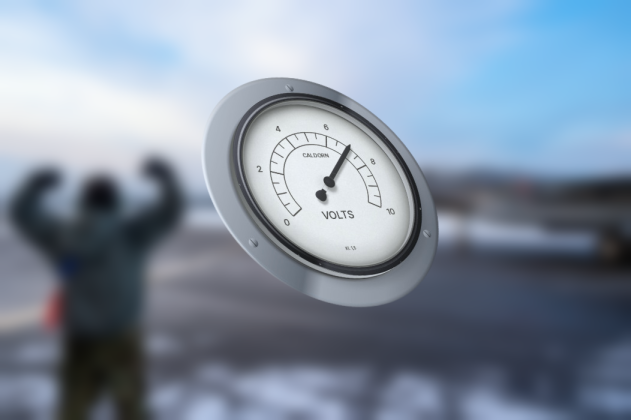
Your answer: 7V
